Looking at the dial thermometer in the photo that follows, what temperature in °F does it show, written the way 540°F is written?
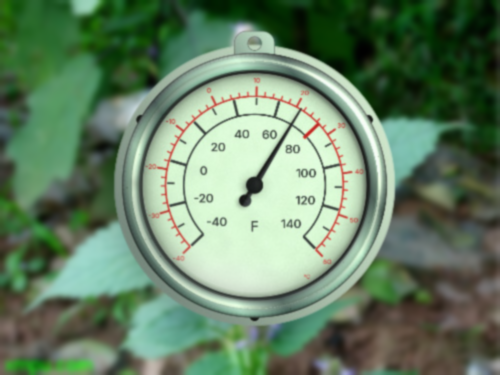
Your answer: 70°F
